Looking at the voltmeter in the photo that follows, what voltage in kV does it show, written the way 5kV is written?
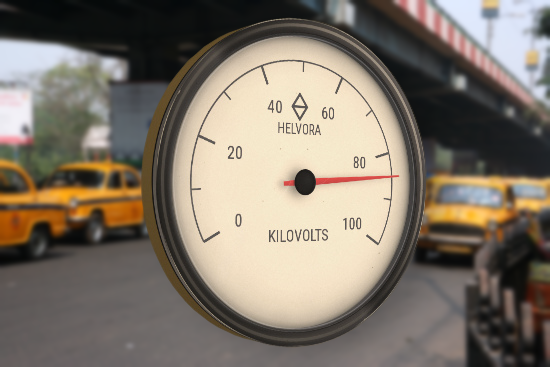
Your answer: 85kV
